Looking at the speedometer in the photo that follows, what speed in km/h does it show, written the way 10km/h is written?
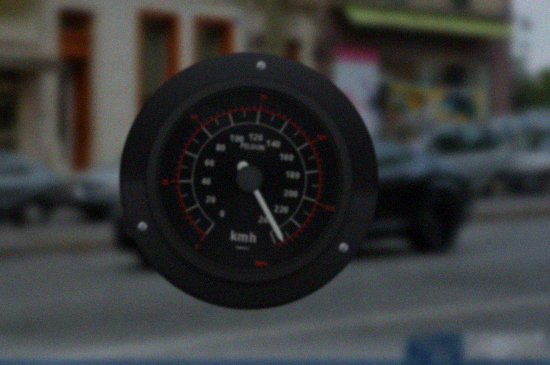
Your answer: 235km/h
